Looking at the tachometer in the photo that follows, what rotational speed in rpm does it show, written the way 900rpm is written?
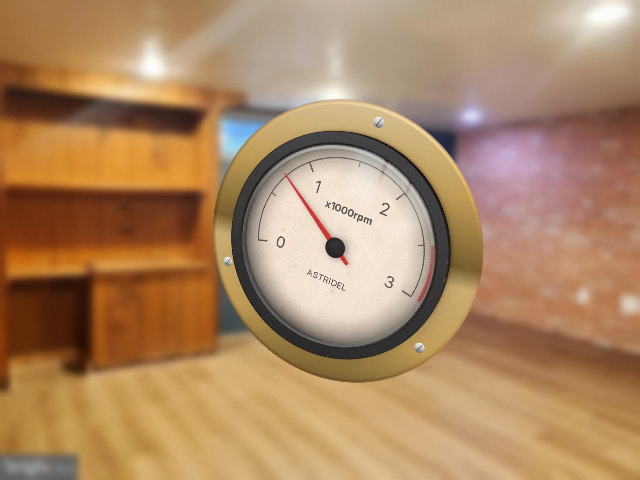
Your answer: 750rpm
